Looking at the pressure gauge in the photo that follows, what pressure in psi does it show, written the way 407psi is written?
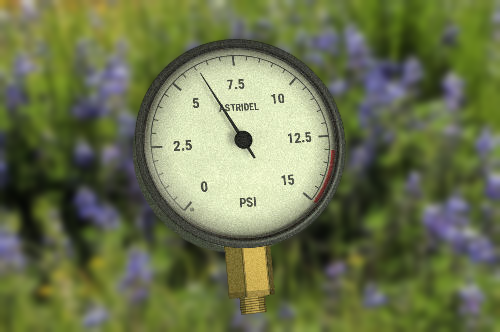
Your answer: 6psi
